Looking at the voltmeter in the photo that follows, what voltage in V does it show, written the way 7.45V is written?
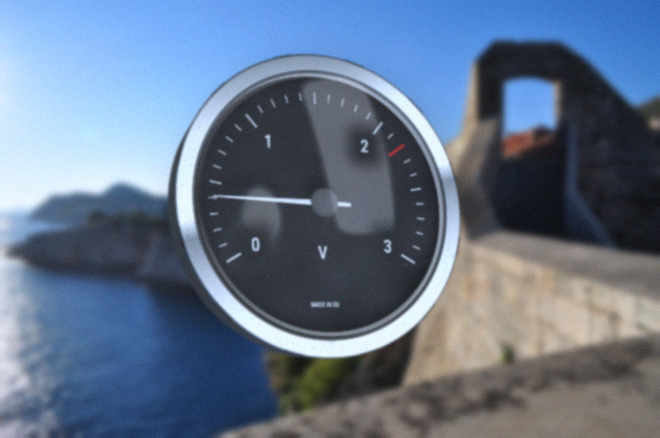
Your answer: 0.4V
